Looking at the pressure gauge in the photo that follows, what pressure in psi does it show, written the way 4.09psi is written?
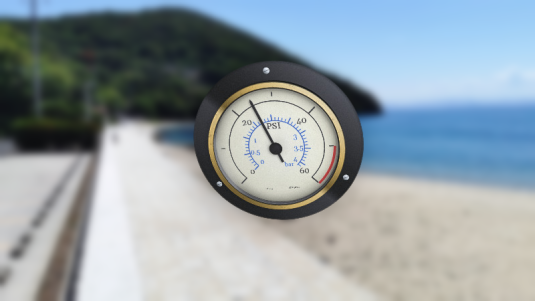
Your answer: 25psi
